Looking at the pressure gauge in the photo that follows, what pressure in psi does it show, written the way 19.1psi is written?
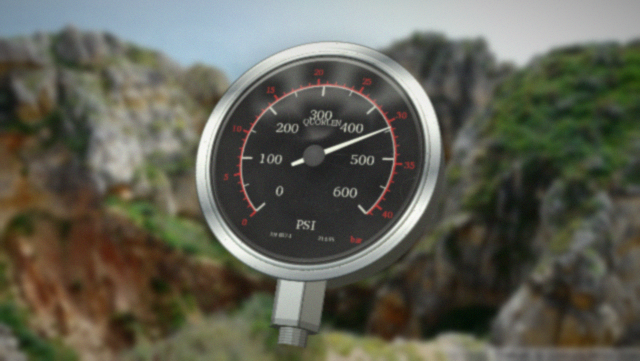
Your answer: 450psi
